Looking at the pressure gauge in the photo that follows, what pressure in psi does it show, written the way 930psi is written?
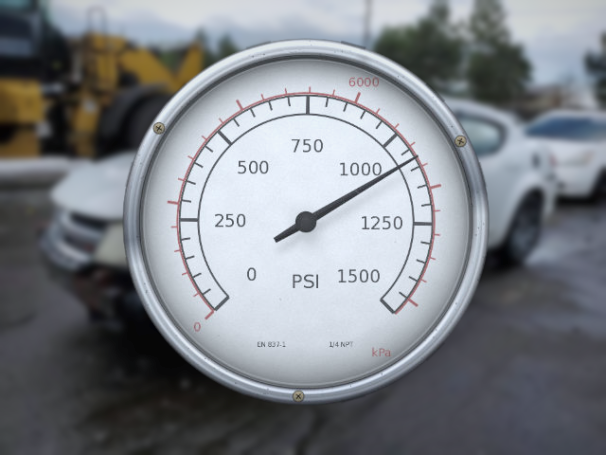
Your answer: 1075psi
